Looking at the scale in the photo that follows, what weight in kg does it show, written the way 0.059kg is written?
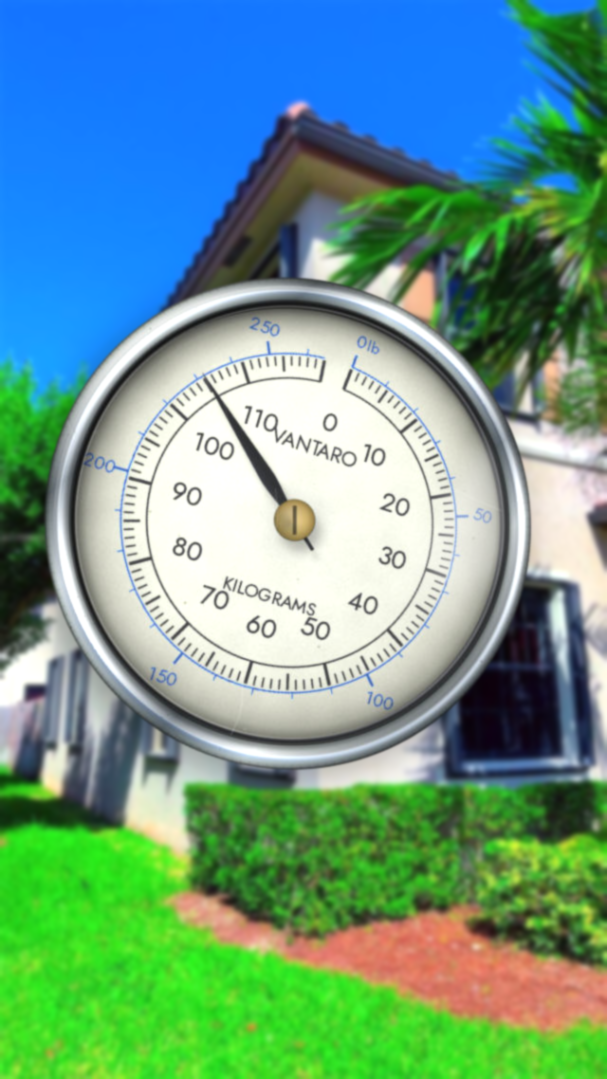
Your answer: 105kg
